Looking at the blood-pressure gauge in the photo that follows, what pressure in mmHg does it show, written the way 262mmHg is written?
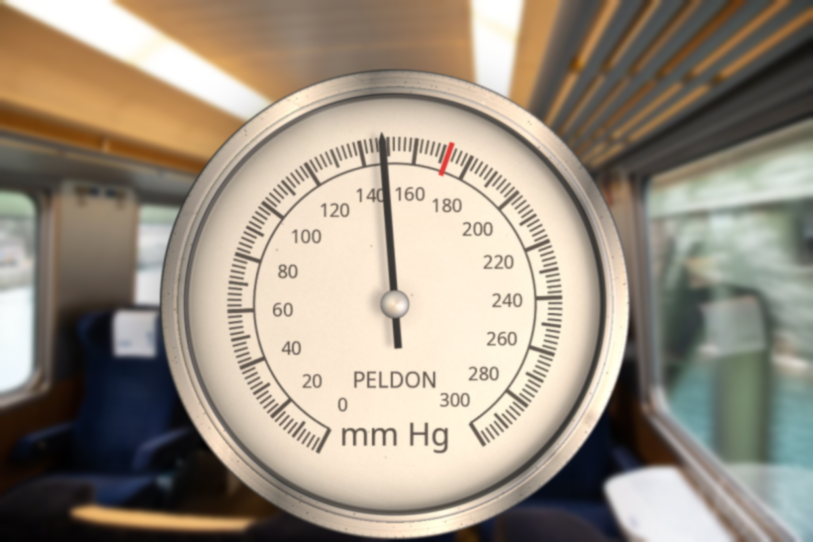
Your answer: 148mmHg
